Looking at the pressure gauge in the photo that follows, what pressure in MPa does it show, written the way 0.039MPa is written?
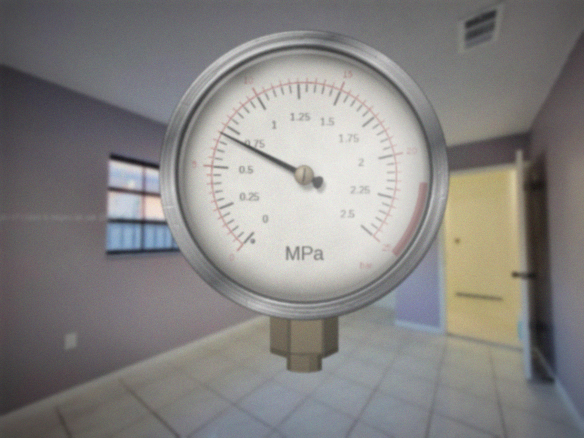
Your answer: 0.7MPa
